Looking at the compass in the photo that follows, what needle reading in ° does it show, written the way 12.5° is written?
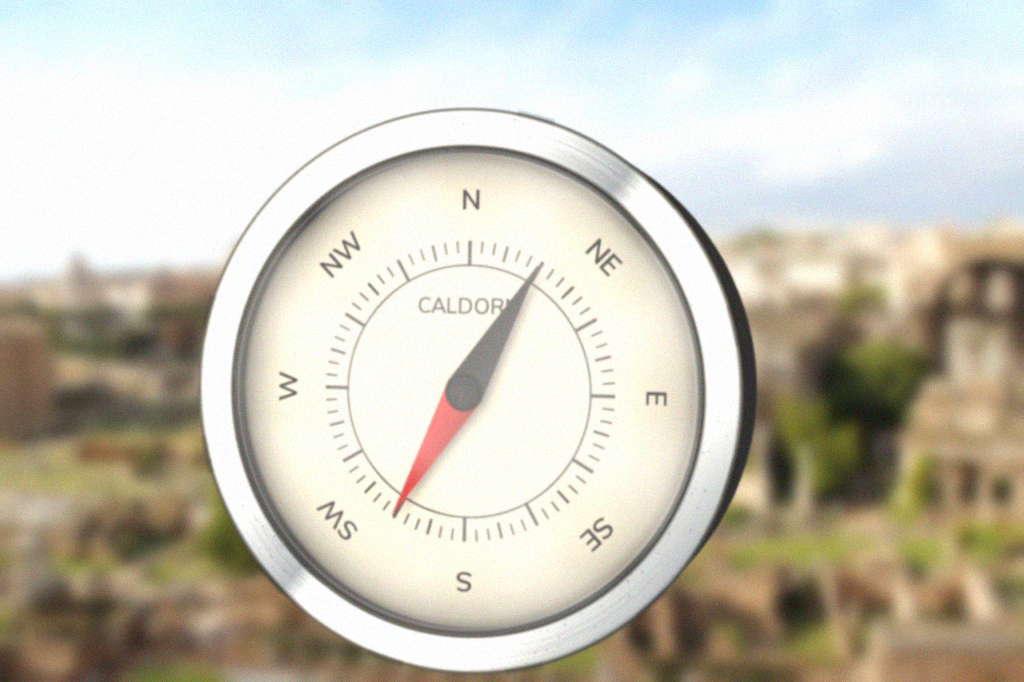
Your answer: 210°
